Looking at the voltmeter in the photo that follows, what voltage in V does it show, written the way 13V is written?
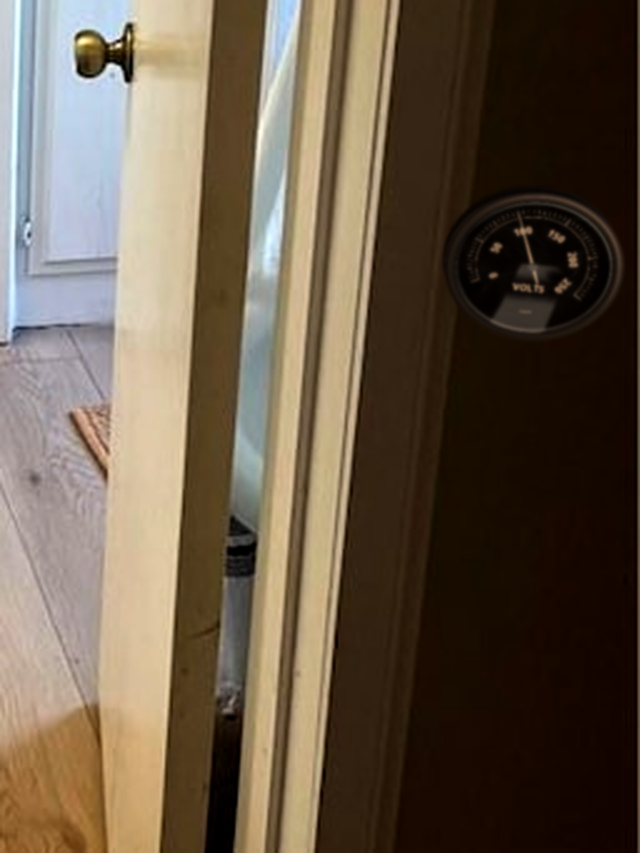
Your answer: 100V
